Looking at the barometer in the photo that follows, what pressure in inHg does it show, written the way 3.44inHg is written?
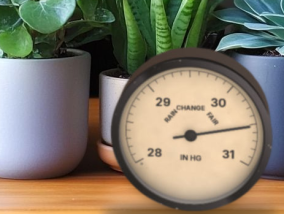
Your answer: 30.5inHg
